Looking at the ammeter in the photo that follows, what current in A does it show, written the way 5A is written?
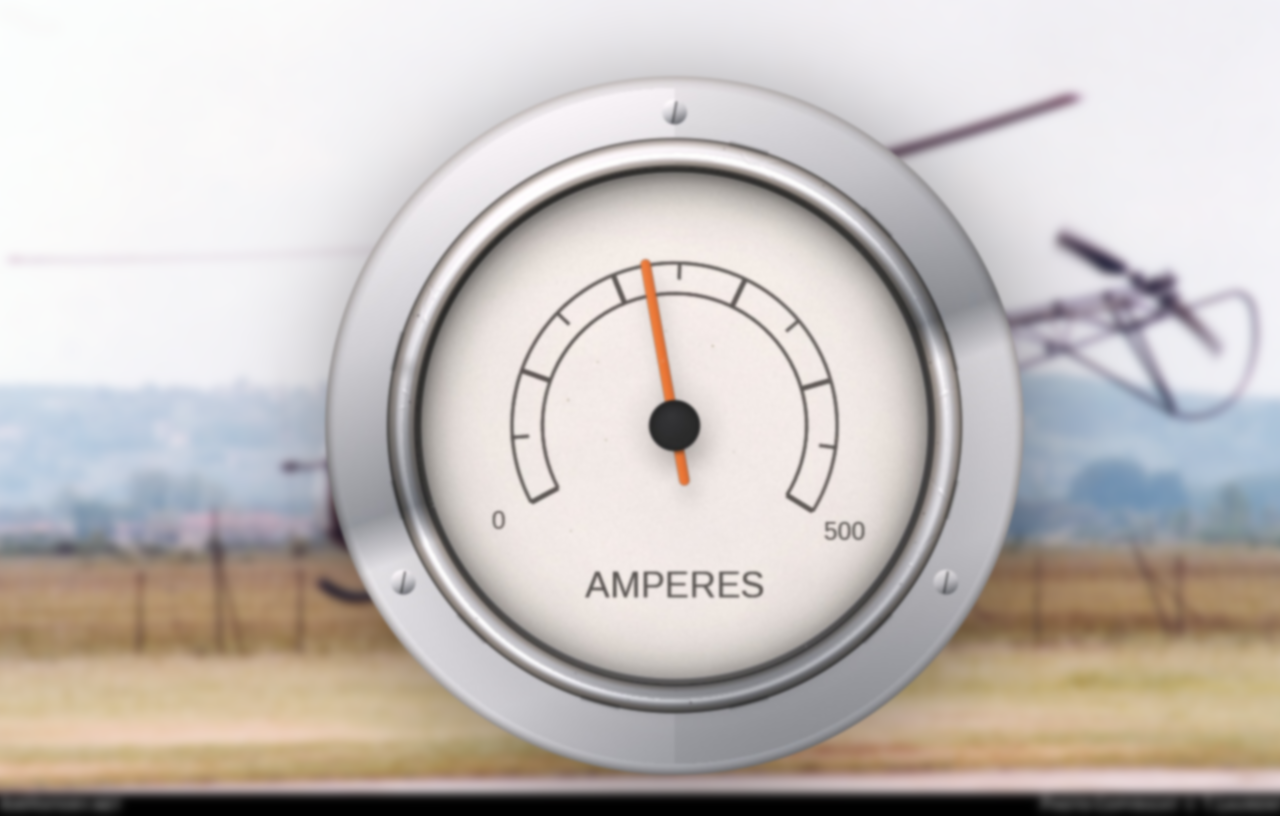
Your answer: 225A
